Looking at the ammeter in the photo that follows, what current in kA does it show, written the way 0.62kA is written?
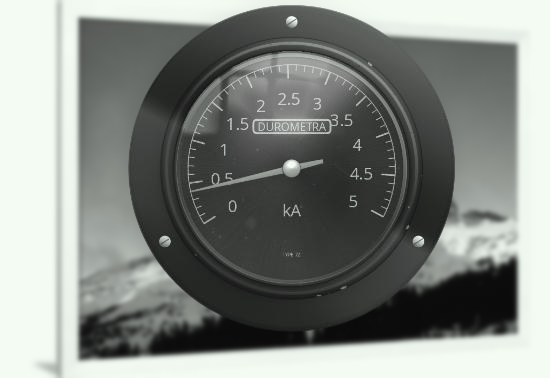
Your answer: 0.4kA
